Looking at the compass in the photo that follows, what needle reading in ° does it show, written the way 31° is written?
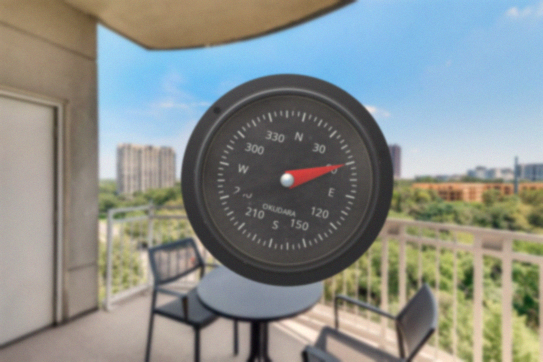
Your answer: 60°
